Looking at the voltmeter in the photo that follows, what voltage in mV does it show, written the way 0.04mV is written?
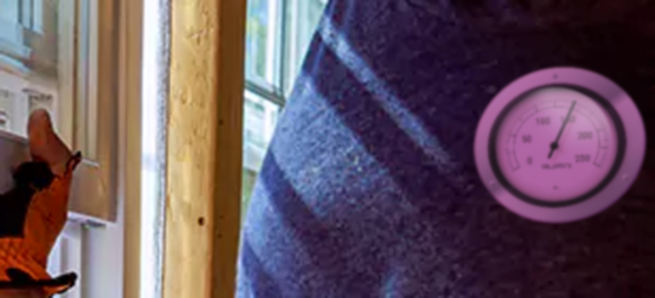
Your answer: 150mV
